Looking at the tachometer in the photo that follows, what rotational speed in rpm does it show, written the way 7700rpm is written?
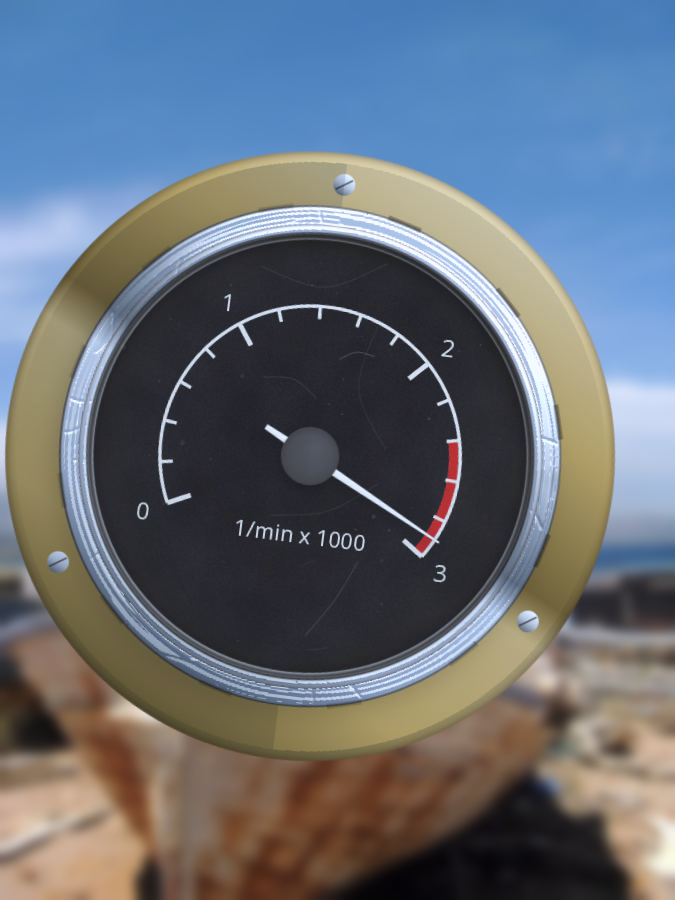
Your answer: 2900rpm
